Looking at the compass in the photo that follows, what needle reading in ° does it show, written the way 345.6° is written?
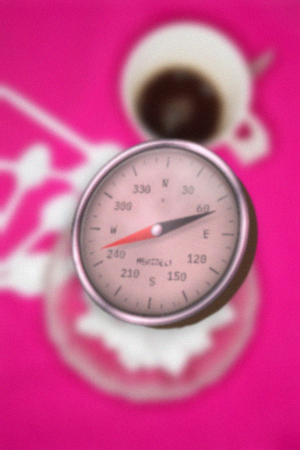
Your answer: 250°
